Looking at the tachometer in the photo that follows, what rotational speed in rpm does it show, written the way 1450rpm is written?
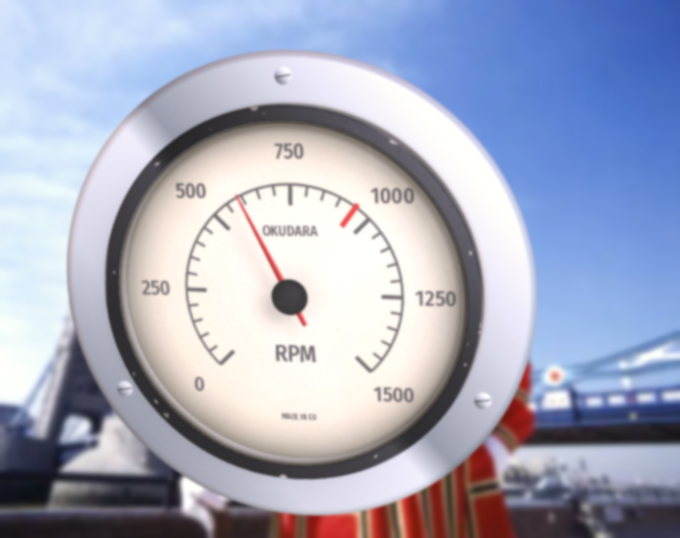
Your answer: 600rpm
